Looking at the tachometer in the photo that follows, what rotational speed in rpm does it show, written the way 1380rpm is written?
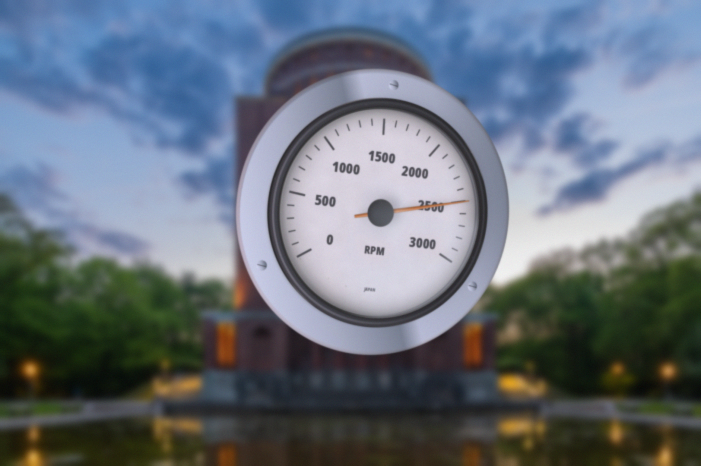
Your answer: 2500rpm
